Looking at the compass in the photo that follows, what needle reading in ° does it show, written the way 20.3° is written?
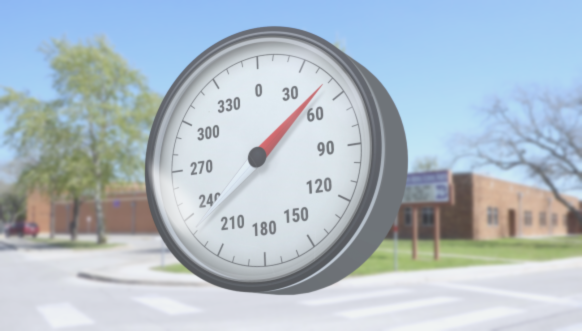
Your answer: 50°
